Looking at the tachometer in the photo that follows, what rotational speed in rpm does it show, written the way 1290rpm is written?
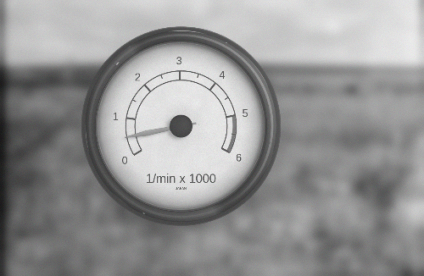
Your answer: 500rpm
